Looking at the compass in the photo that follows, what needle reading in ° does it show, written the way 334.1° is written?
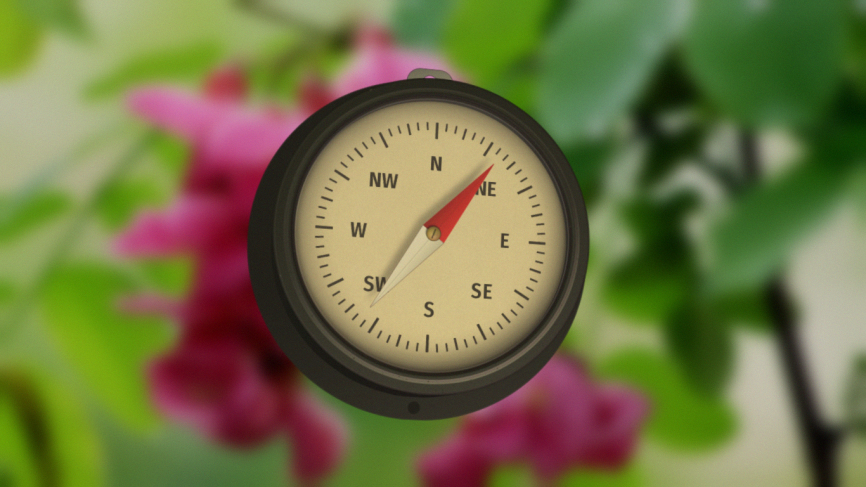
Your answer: 37.5°
